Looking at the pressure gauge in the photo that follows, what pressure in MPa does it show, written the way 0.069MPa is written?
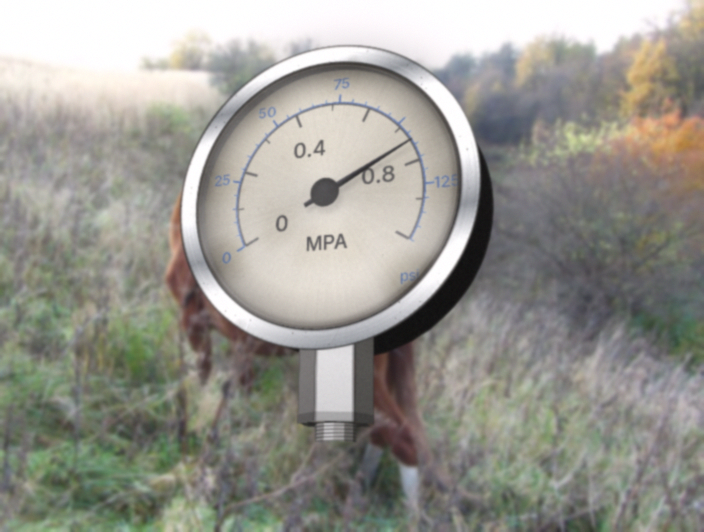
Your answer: 0.75MPa
